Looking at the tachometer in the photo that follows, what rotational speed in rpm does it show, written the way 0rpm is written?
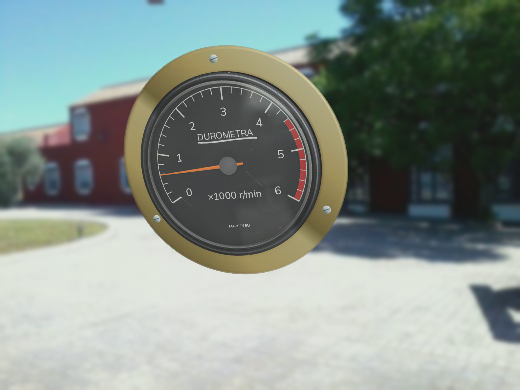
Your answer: 600rpm
